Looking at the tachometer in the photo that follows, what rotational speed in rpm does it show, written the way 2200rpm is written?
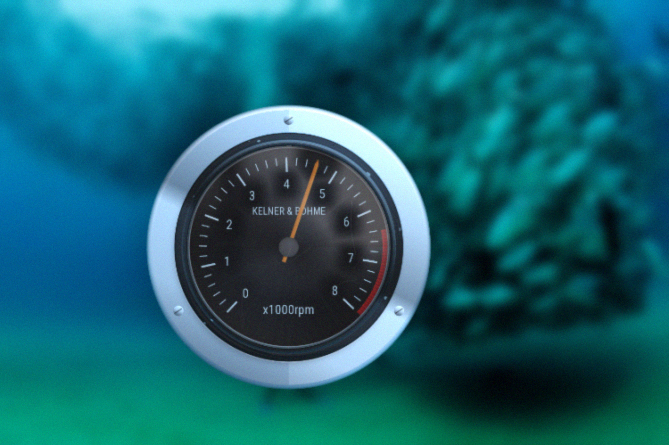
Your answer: 4600rpm
